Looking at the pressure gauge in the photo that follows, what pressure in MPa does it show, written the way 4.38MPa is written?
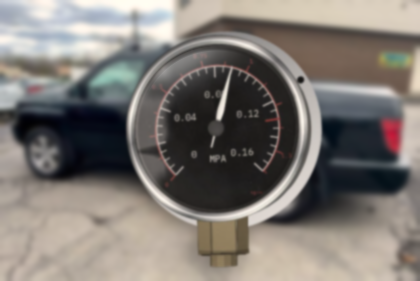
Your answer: 0.09MPa
